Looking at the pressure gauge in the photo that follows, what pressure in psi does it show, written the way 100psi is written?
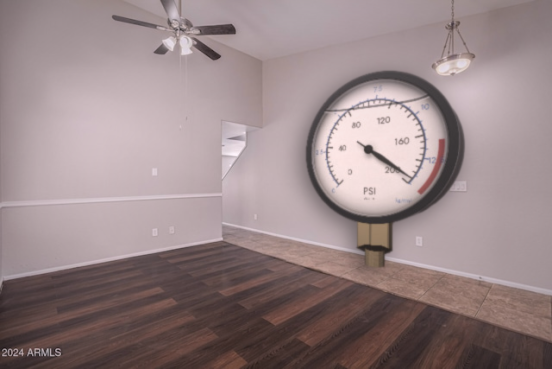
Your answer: 195psi
